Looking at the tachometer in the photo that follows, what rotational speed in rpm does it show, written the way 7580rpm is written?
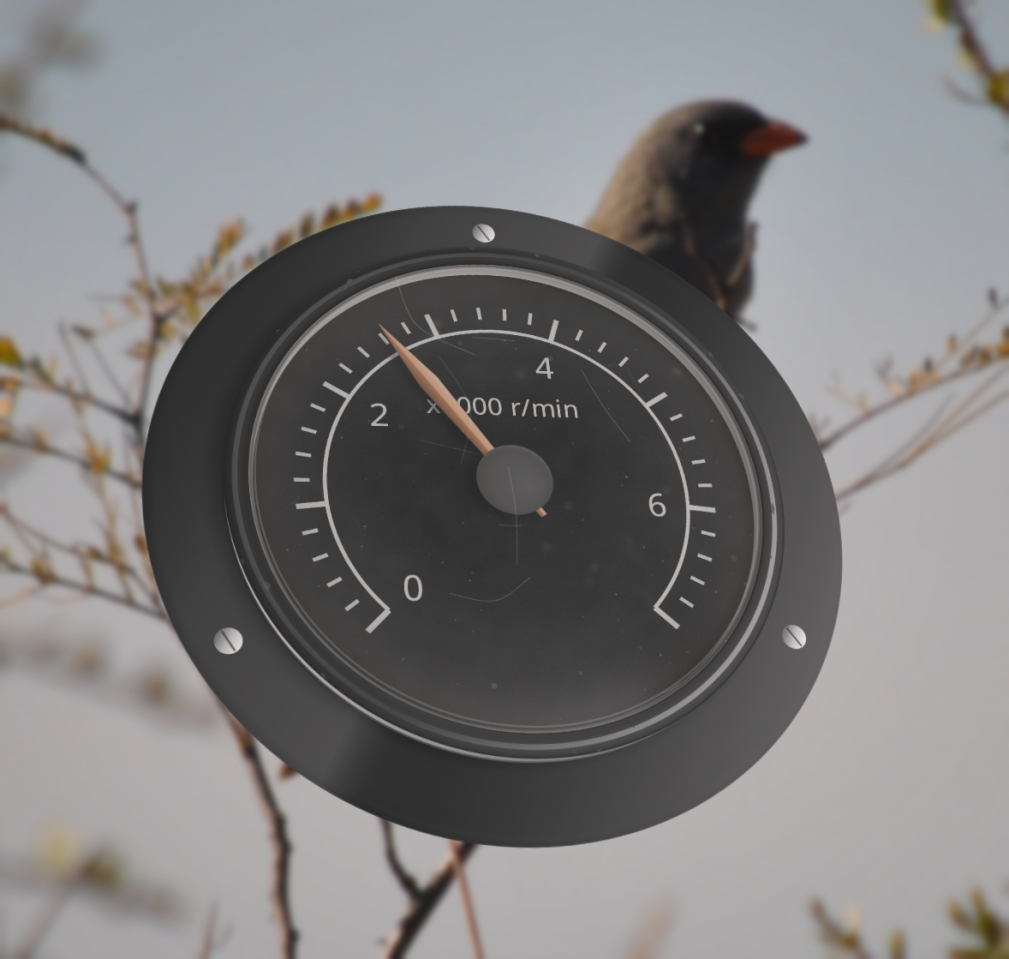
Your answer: 2600rpm
